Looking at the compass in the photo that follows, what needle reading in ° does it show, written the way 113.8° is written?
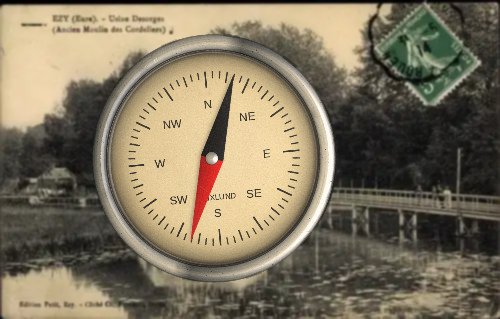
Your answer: 200°
